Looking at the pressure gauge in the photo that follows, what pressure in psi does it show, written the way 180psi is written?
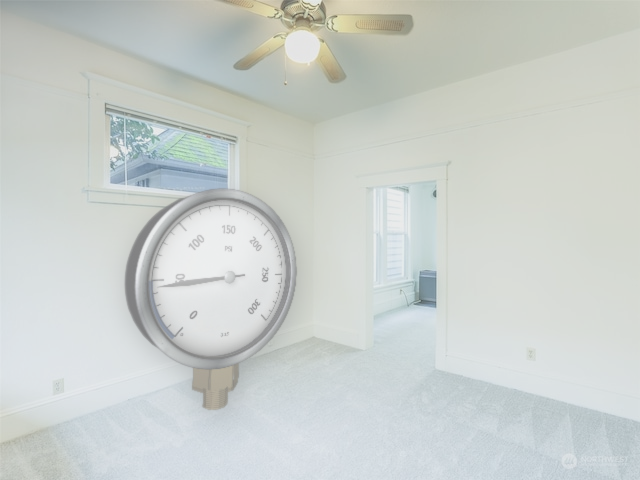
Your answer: 45psi
